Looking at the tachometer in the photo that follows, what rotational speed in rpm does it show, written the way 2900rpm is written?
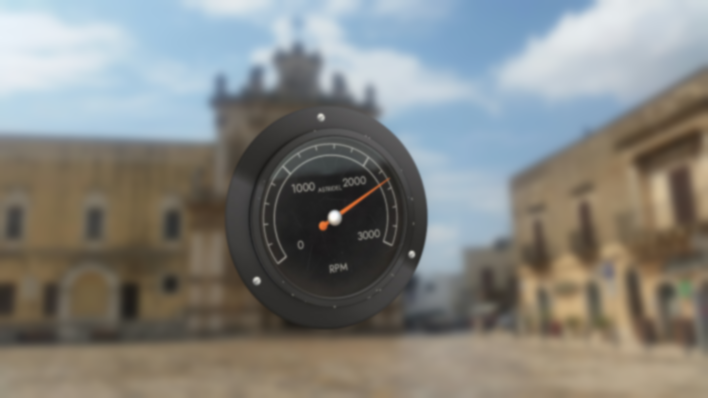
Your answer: 2300rpm
